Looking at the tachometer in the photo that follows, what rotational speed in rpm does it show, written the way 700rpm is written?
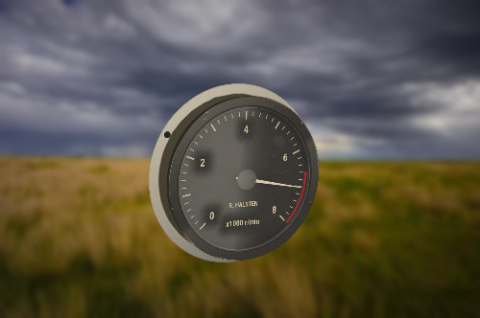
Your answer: 7000rpm
